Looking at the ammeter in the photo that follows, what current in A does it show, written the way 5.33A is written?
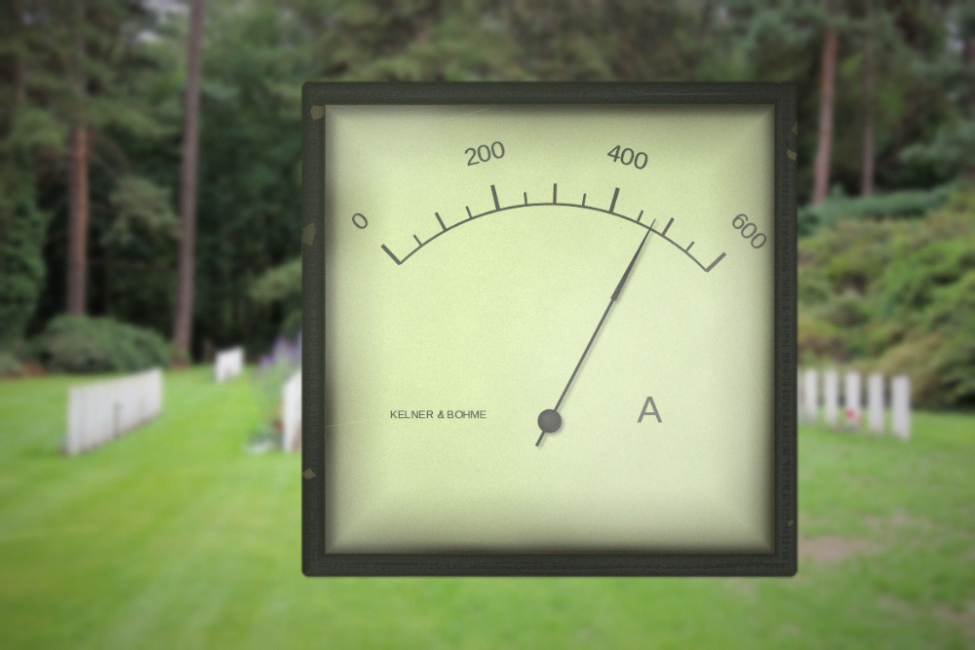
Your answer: 475A
